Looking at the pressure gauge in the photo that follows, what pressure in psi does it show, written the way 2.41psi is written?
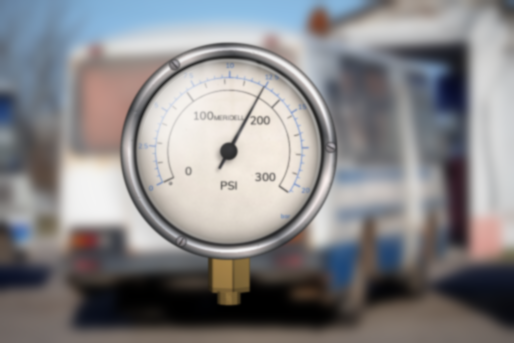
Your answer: 180psi
